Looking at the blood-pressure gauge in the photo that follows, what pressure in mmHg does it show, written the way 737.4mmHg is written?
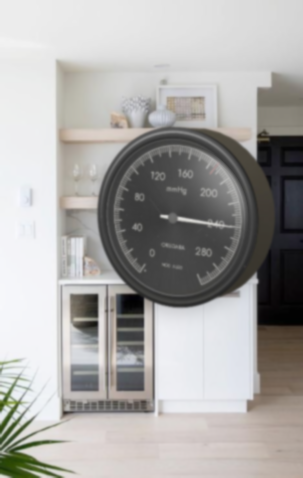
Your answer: 240mmHg
